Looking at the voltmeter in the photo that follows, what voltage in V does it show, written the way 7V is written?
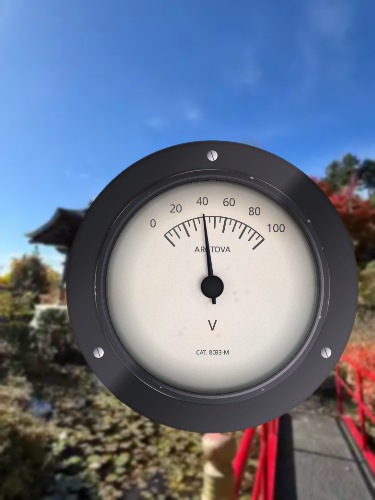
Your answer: 40V
